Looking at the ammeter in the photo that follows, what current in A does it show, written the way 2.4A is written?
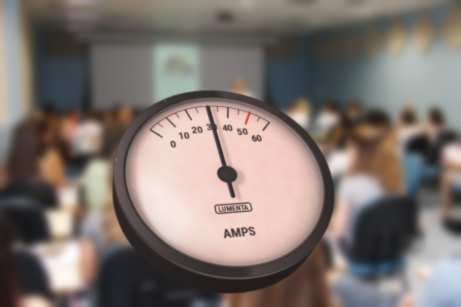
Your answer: 30A
